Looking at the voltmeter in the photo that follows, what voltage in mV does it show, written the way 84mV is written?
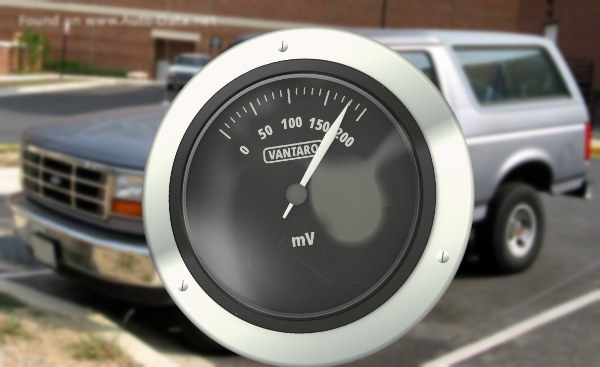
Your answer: 180mV
